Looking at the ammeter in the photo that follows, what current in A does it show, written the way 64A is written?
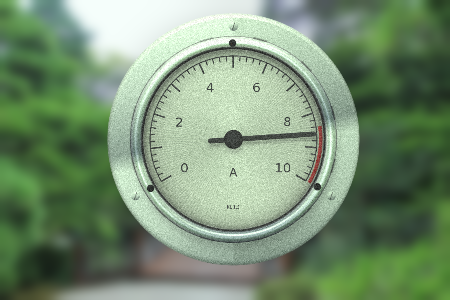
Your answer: 8.6A
